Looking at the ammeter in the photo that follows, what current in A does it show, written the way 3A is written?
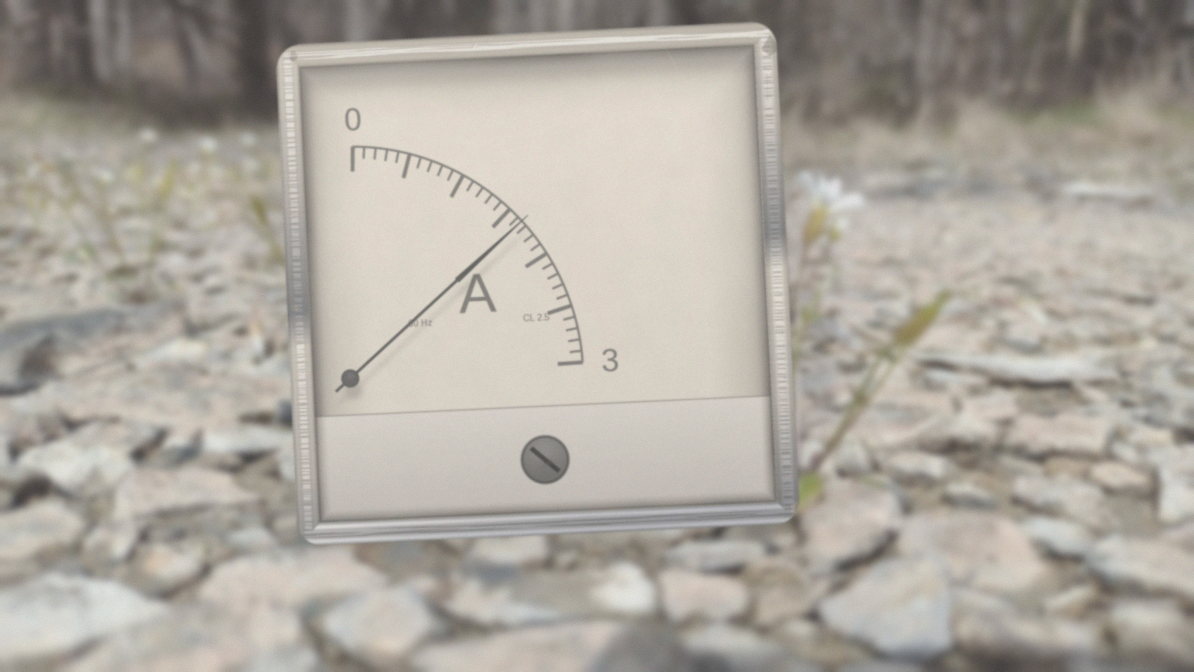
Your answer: 1.65A
